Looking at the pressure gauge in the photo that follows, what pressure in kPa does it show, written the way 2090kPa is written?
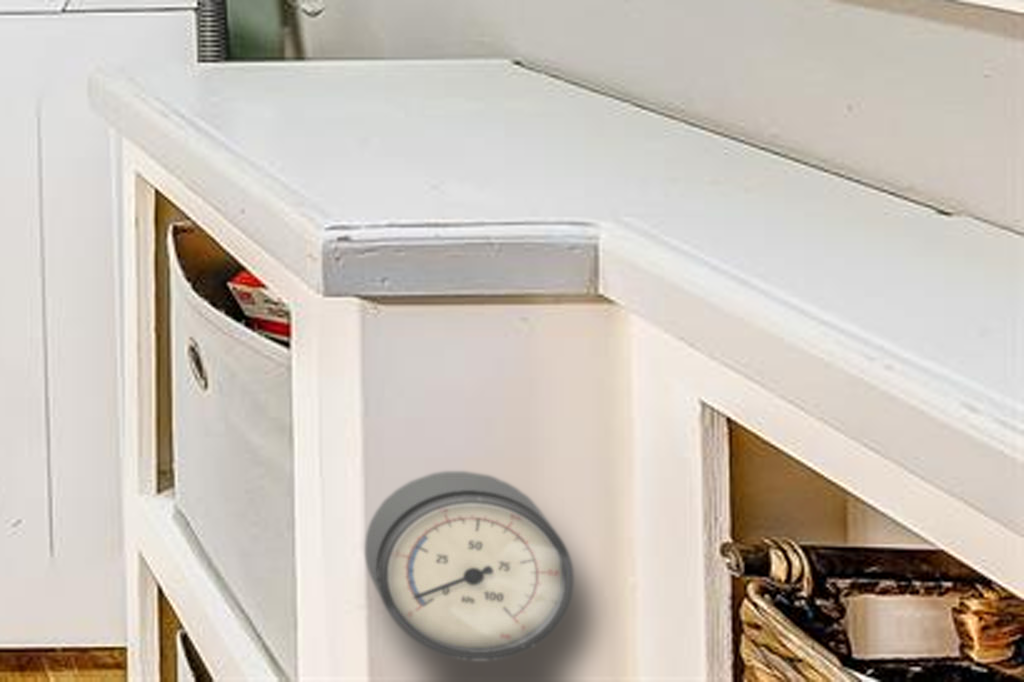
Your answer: 5kPa
